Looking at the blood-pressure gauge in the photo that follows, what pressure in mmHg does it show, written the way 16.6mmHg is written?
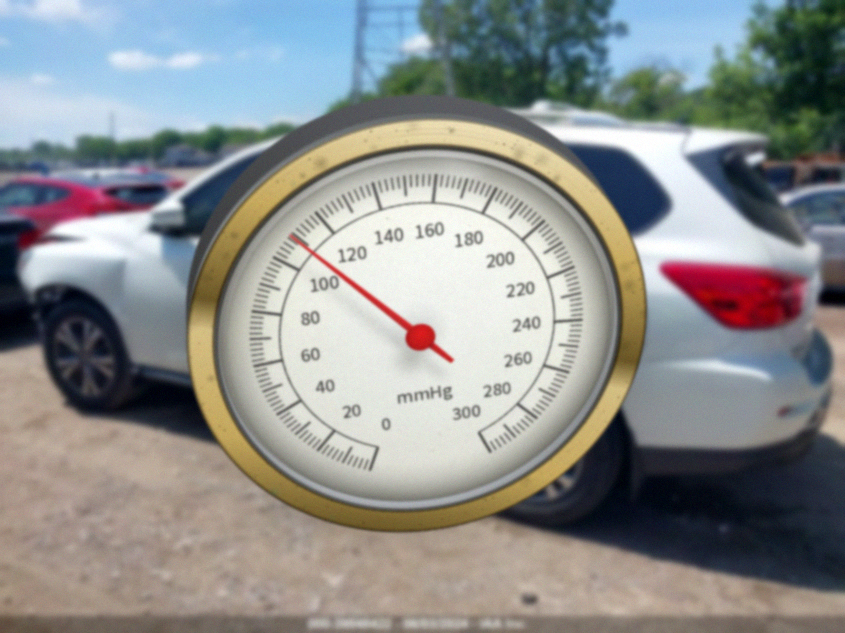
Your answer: 110mmHg
